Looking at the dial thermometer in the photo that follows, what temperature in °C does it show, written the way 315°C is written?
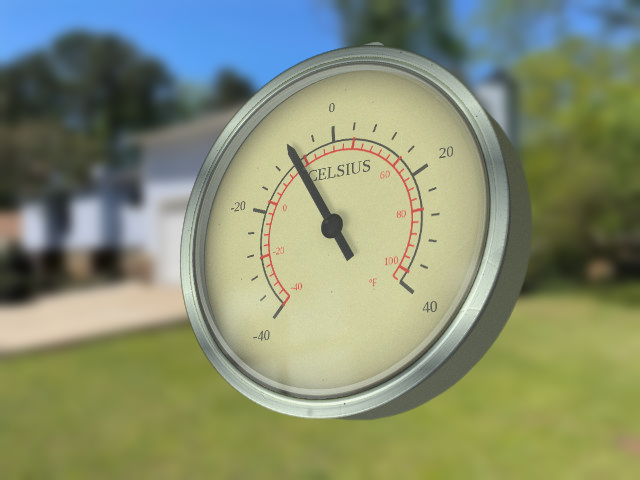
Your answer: -8°C
